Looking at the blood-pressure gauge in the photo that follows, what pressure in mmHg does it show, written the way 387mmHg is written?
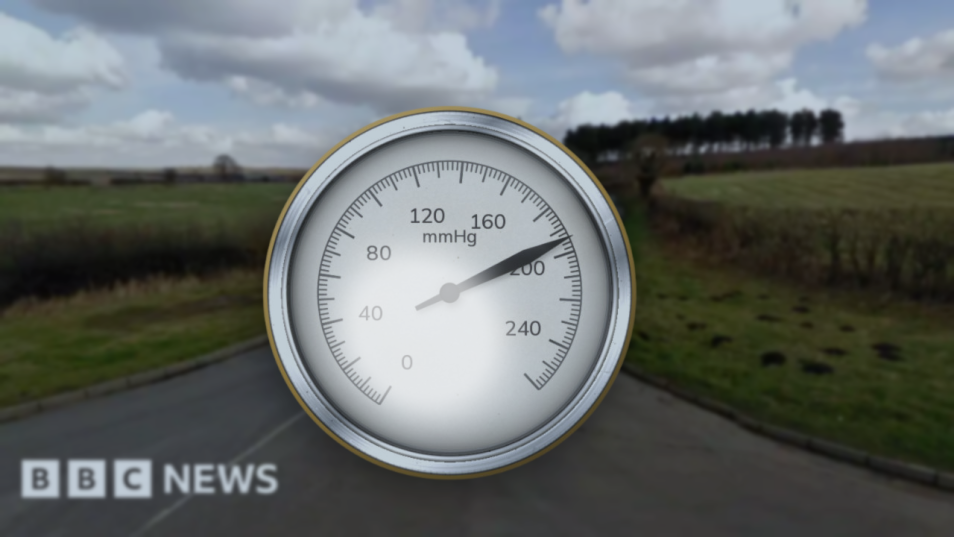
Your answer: 194mmHg
